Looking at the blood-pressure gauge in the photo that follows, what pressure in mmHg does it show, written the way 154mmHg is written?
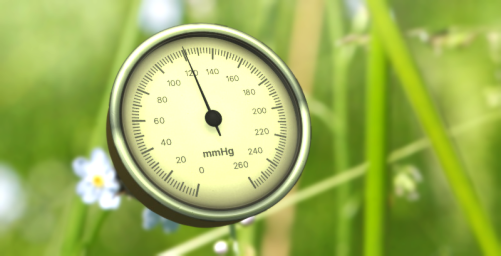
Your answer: 120mmHg
